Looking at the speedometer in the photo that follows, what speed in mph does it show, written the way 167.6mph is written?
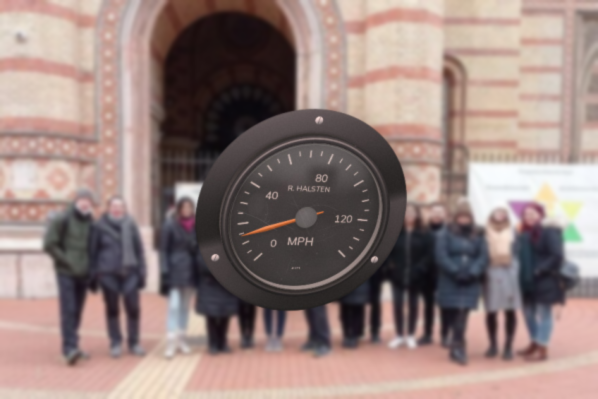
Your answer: 15mph
